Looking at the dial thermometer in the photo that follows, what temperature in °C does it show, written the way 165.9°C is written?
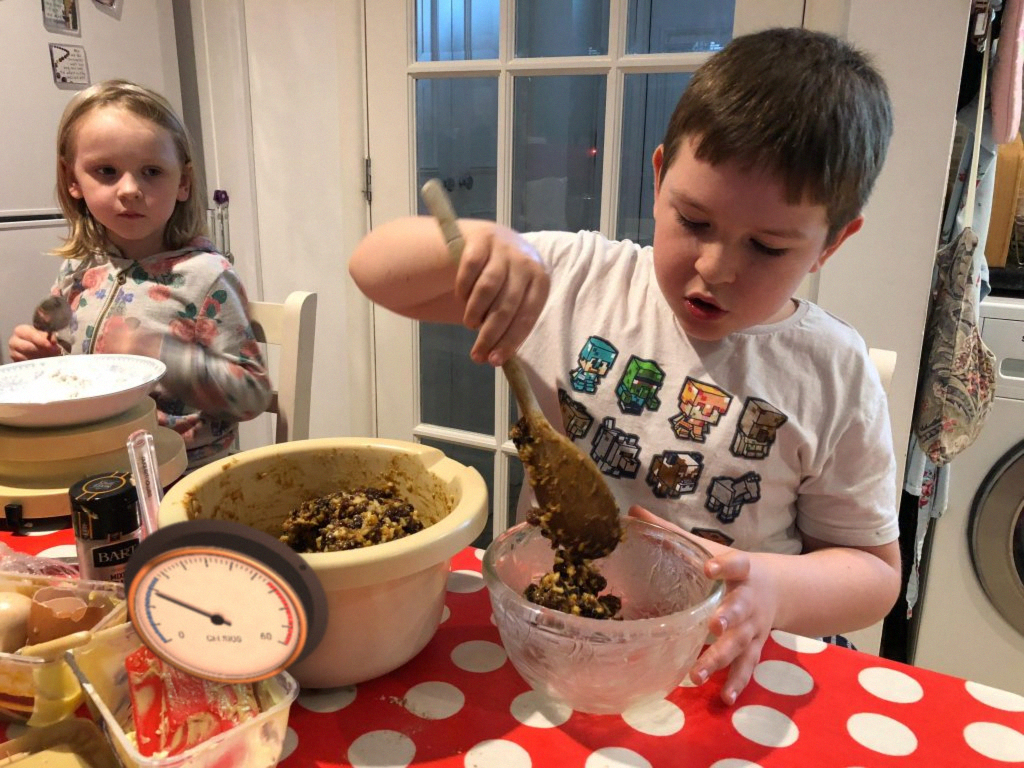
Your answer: 15°C
